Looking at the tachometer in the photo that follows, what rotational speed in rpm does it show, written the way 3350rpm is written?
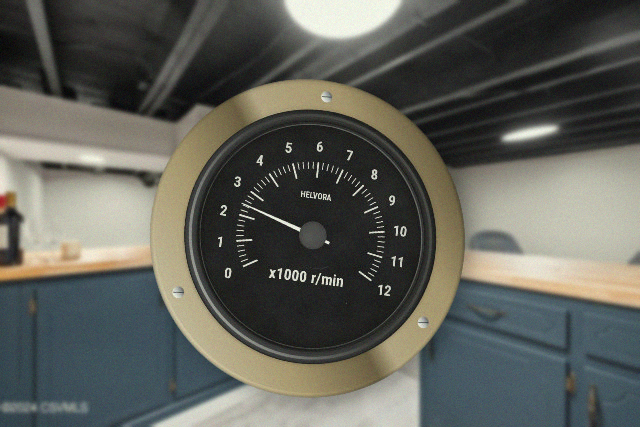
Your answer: 2400rpm
